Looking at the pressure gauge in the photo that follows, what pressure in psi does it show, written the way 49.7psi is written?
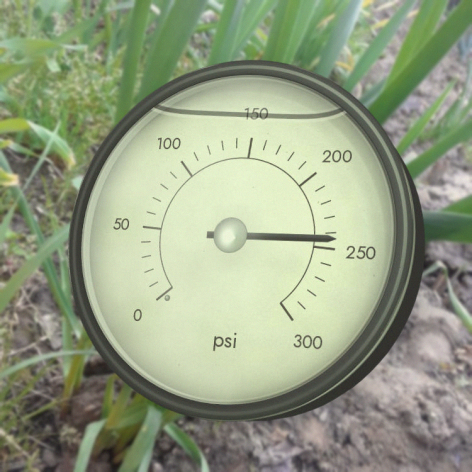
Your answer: 245psi
